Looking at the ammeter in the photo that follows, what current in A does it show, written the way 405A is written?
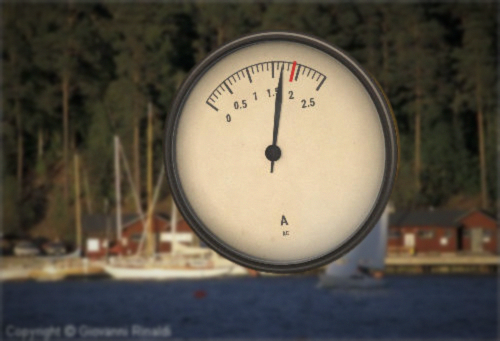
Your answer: 1.7A
